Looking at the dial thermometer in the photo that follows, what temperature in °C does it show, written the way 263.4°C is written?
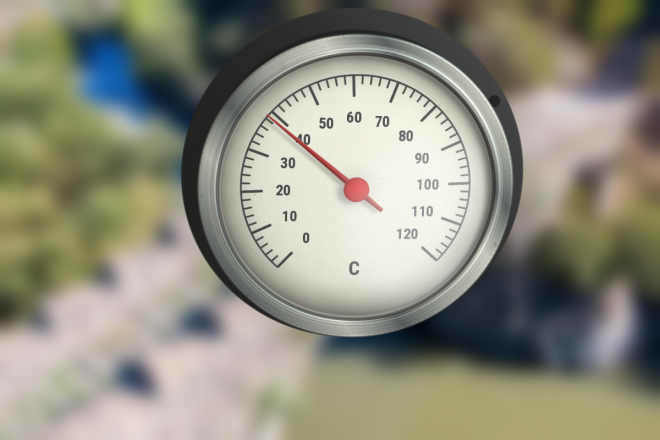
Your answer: 39°C
